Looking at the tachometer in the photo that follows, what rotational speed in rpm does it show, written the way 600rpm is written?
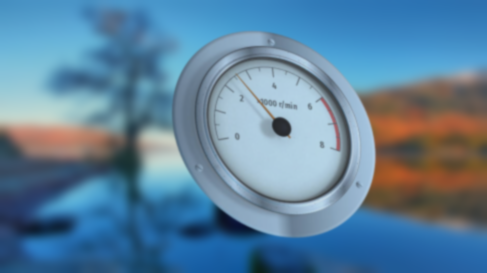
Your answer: 2500rpm
